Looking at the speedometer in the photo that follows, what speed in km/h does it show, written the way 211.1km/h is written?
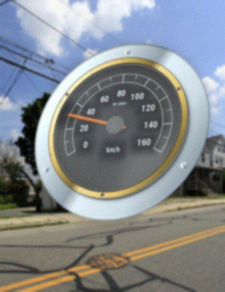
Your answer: 30km/h
